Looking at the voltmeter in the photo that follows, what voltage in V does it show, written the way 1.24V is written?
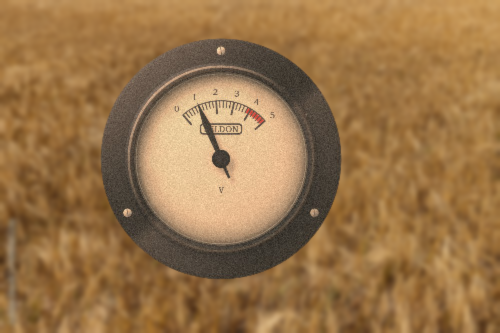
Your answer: 1V
